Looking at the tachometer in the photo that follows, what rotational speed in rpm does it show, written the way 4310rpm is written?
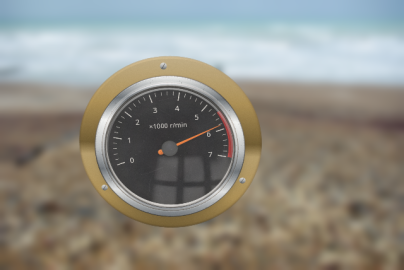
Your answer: 5800rpm
